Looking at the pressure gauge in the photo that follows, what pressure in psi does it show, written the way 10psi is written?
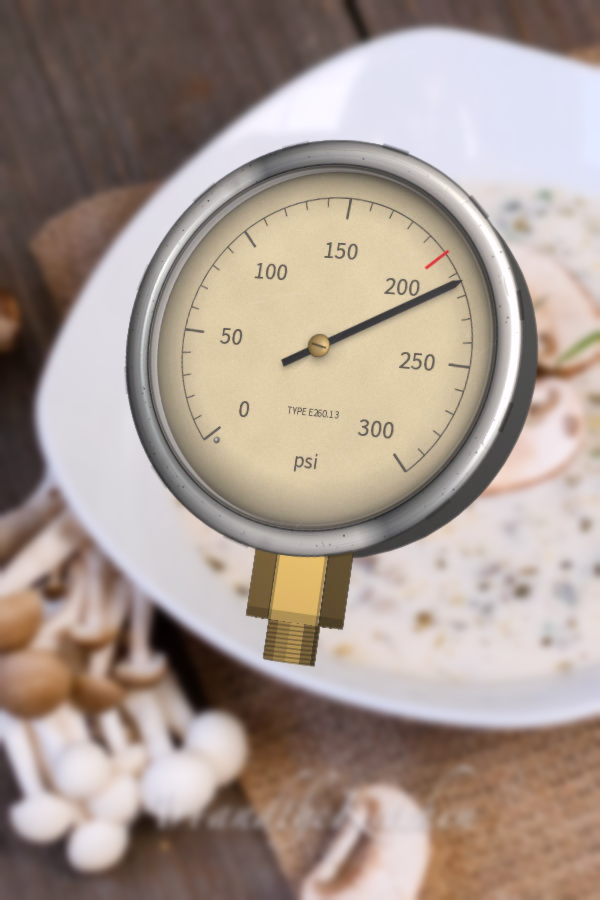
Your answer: 215psi
